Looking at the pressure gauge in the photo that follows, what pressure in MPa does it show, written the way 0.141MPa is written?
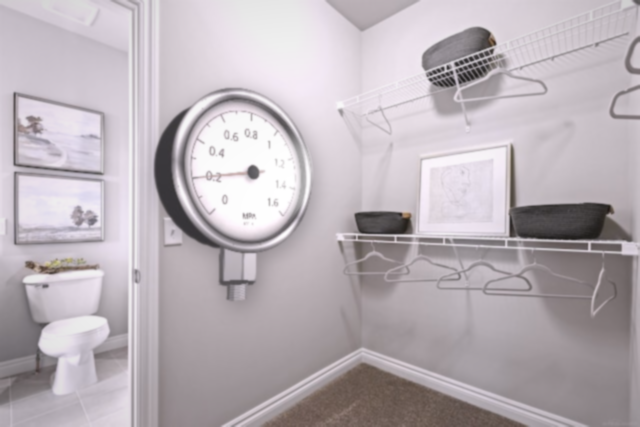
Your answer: 0.2MPa
